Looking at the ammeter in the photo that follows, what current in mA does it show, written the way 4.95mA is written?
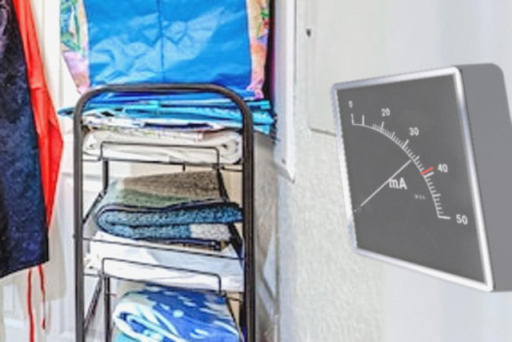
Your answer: 35mA
